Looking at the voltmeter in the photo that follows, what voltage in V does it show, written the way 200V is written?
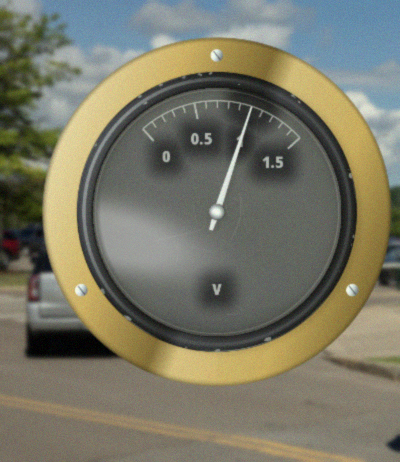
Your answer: 1V
